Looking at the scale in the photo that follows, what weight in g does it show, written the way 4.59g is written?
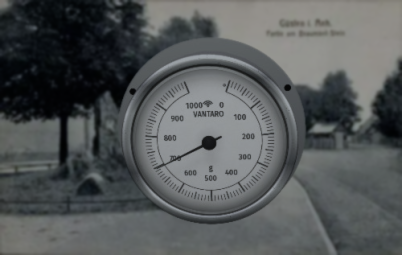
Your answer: 700g
